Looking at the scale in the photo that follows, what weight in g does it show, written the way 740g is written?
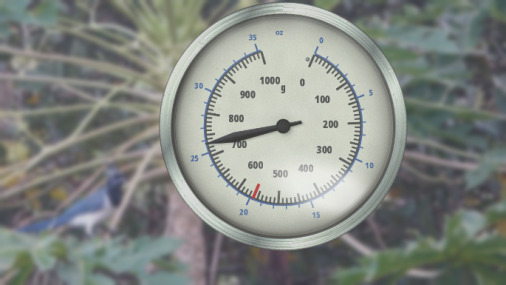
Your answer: 730g
